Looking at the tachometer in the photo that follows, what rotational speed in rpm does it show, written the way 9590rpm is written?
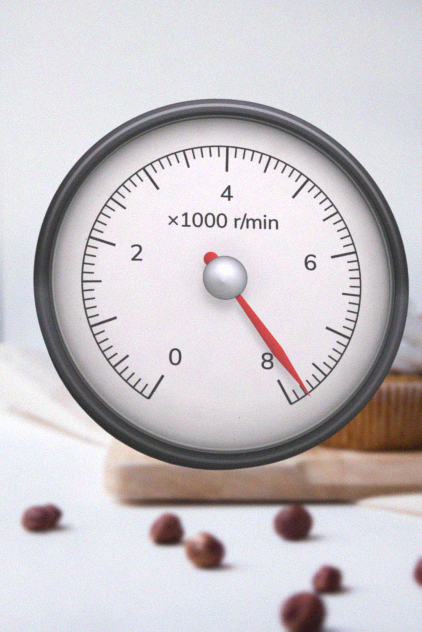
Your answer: 7800rpm
